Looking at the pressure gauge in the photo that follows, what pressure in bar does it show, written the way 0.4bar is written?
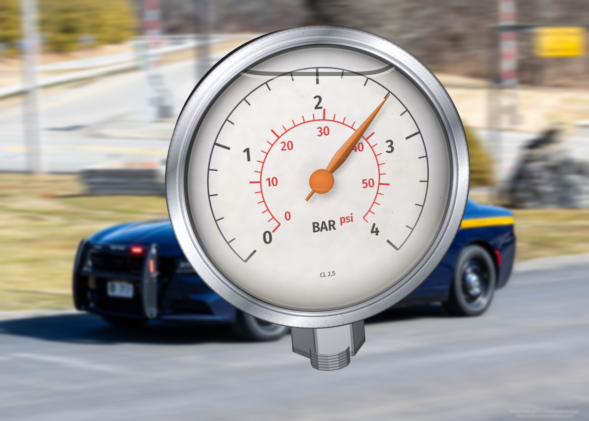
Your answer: 2.6bar
